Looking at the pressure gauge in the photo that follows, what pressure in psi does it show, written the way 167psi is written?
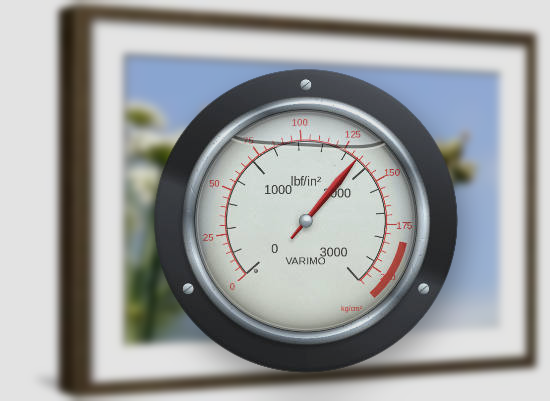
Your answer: 1900psi
